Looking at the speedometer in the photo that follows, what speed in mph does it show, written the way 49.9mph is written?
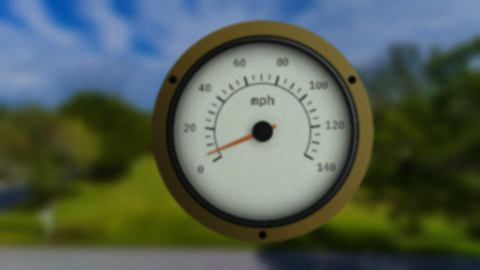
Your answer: 5mph
